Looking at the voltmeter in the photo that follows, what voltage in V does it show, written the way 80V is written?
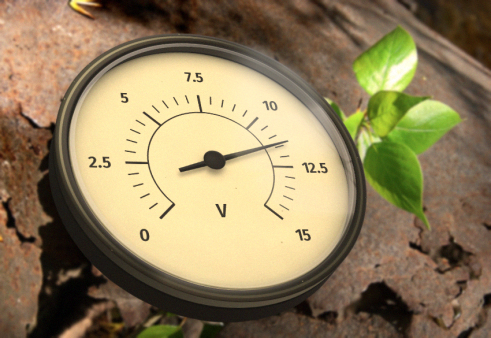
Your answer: 11.5V
